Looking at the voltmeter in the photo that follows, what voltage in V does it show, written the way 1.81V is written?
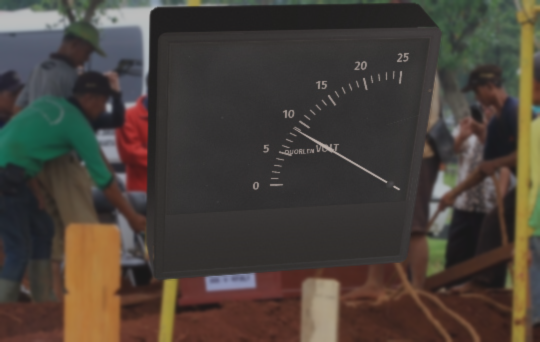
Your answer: 9V
